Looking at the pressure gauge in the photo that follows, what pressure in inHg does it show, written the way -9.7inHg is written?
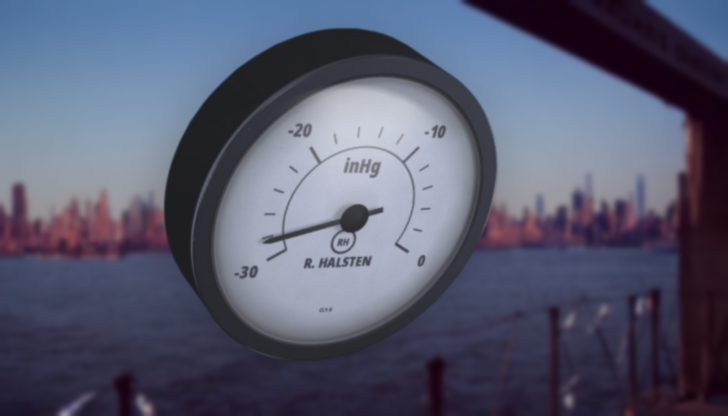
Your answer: -28inHg
